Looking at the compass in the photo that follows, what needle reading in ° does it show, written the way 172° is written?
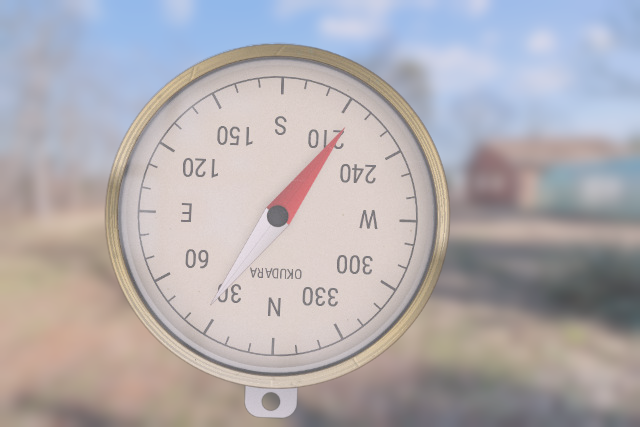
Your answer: 215°
